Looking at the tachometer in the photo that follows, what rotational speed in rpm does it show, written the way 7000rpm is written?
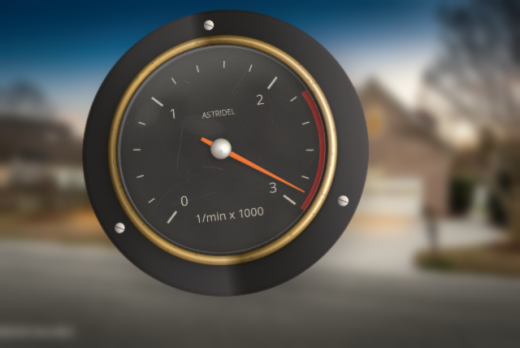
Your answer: 2900rpm
